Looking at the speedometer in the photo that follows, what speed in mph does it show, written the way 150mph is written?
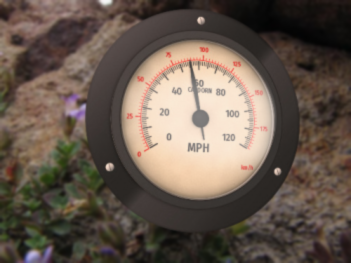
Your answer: 55mph
